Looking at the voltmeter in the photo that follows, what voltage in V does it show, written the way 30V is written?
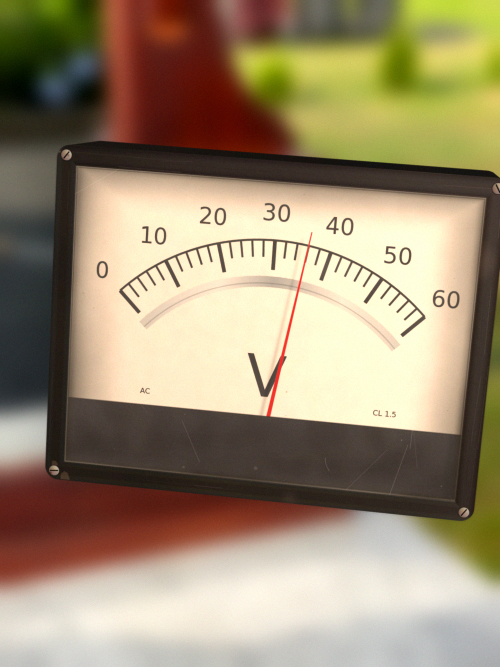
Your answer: 36V
